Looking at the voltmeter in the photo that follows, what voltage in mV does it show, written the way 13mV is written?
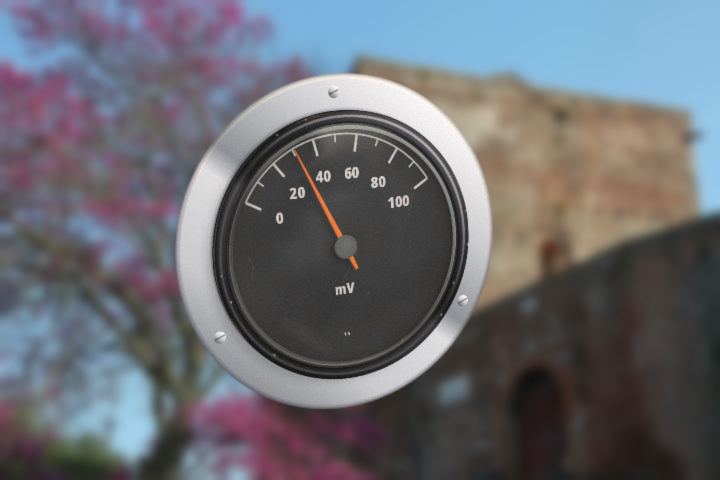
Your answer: 30mV
